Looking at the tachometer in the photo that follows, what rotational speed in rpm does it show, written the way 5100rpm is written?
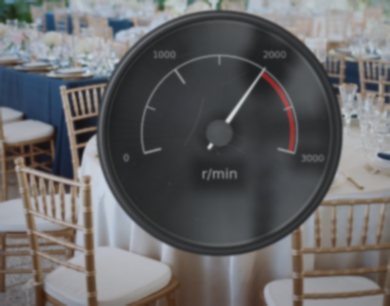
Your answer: 2000rpm
